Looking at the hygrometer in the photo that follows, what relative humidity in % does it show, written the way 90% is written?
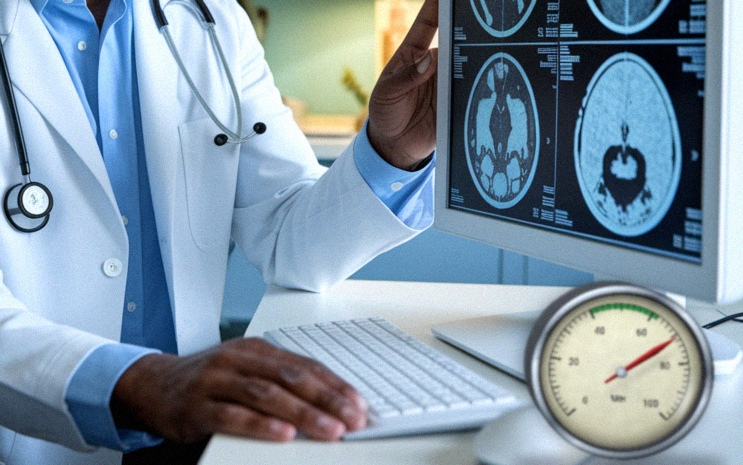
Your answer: 70%
